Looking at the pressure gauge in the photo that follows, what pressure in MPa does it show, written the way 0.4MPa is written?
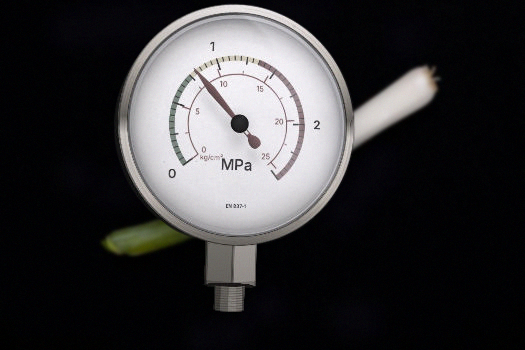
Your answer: 0.8MPa
